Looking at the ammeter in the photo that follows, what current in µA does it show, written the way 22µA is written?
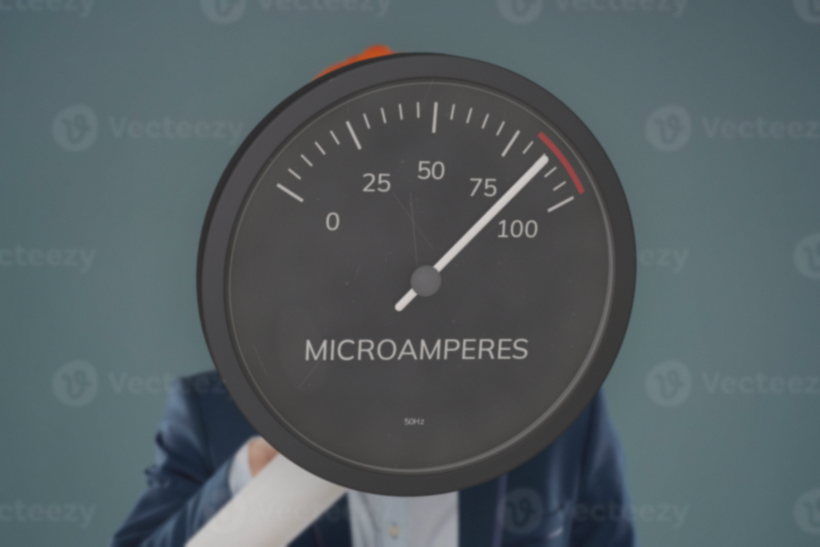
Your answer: 85µA
